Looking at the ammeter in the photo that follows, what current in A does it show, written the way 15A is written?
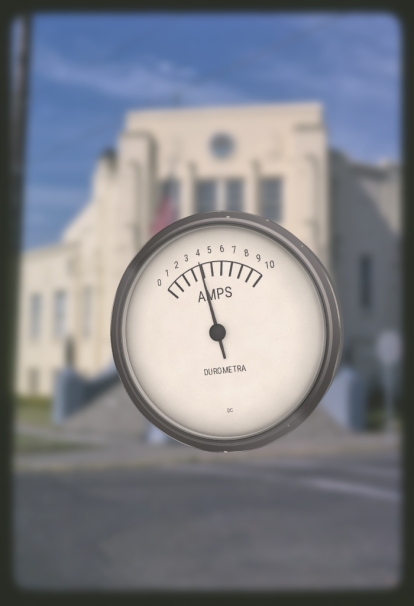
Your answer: 4A
